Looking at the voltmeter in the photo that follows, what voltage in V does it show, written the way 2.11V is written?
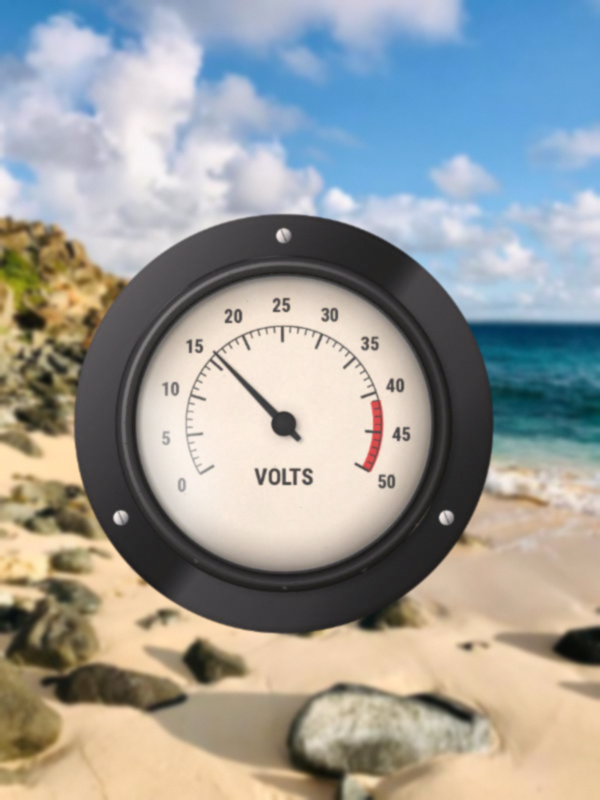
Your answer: 16V
